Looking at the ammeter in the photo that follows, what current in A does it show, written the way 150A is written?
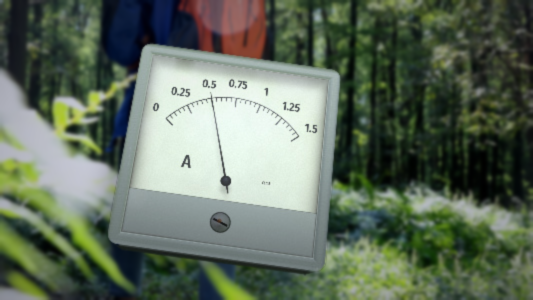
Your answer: 0.5A
